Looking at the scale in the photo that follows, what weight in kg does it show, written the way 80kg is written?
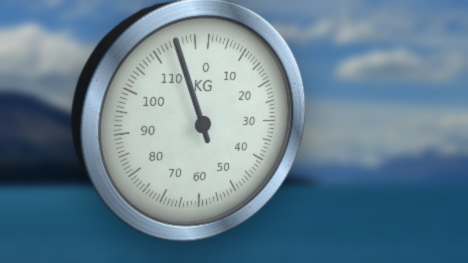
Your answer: 115kg
